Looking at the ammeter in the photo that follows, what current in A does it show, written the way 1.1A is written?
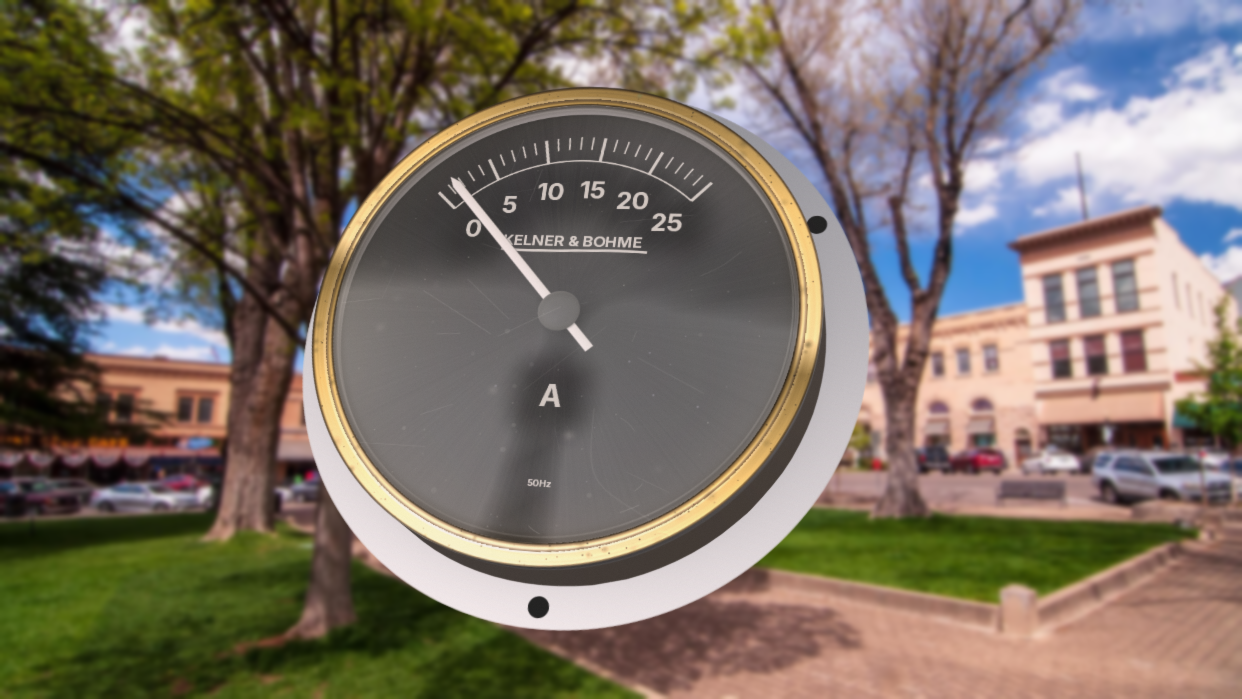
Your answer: 1.5A
